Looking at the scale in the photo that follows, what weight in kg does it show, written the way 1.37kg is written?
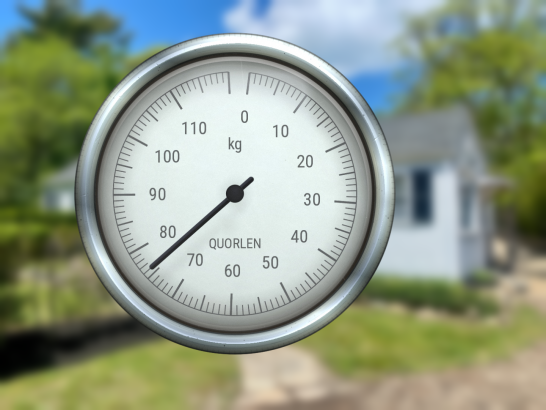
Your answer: 76kg
